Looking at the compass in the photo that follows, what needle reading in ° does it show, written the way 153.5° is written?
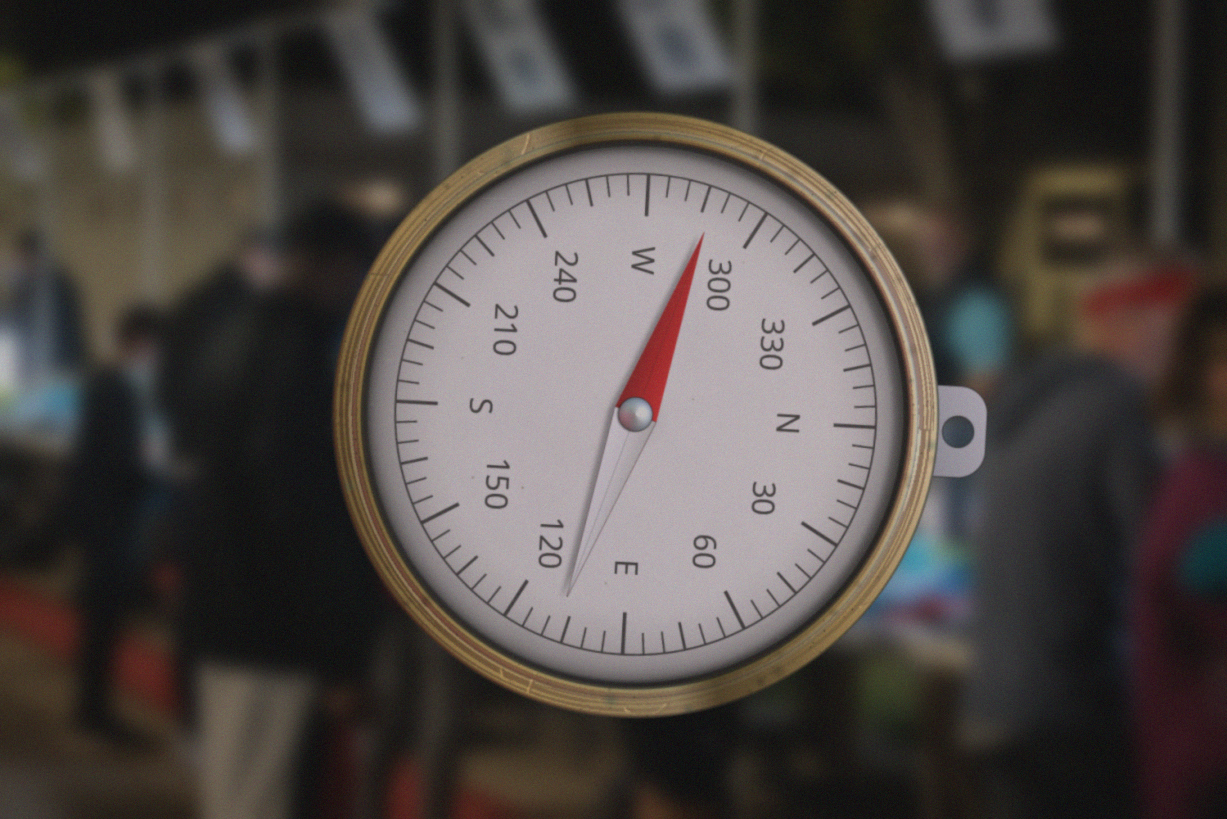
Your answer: 287.5°
